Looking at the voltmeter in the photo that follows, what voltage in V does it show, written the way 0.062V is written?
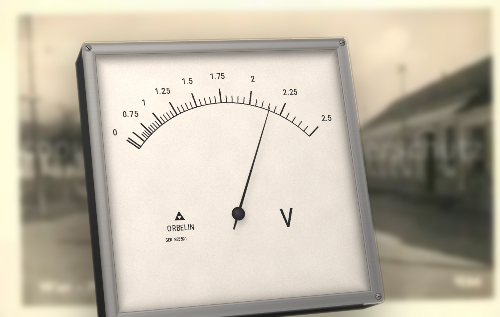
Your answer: 2.15V
